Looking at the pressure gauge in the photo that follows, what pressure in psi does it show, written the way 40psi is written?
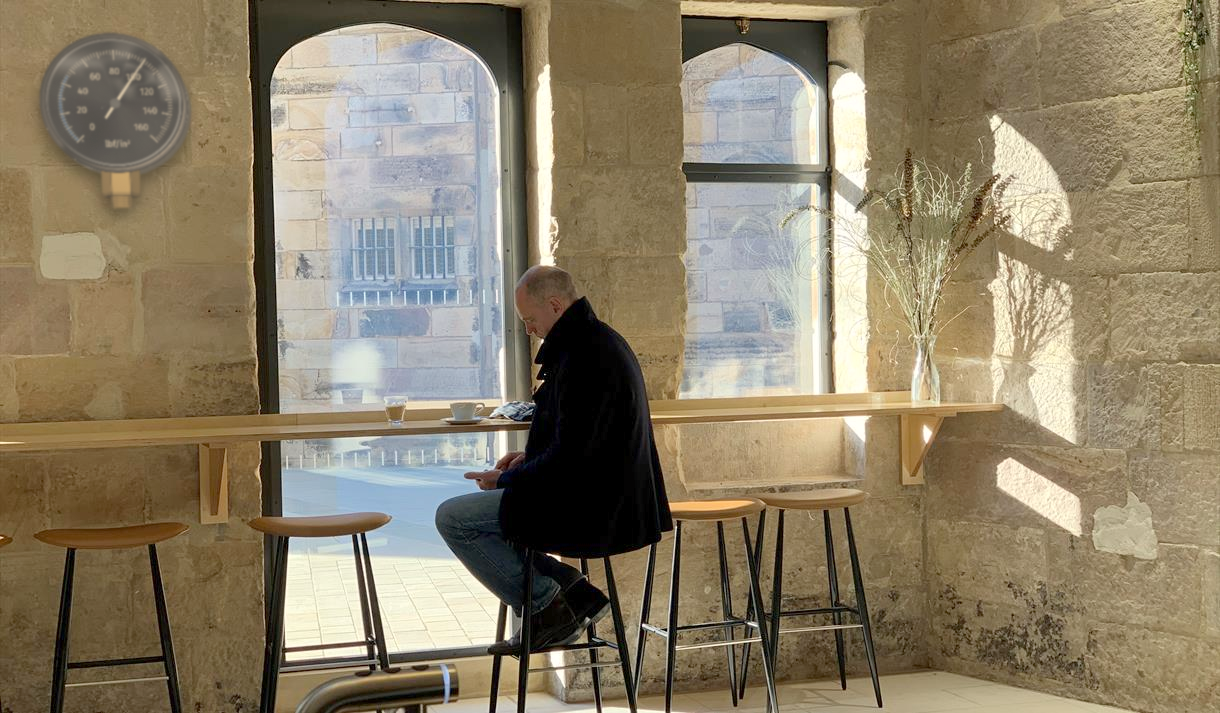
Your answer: 100psi
